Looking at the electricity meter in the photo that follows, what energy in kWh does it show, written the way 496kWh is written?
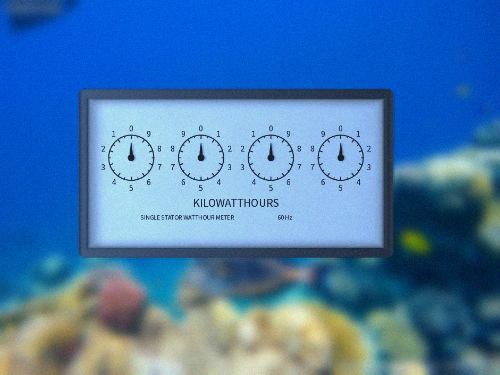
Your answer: 0kWh
